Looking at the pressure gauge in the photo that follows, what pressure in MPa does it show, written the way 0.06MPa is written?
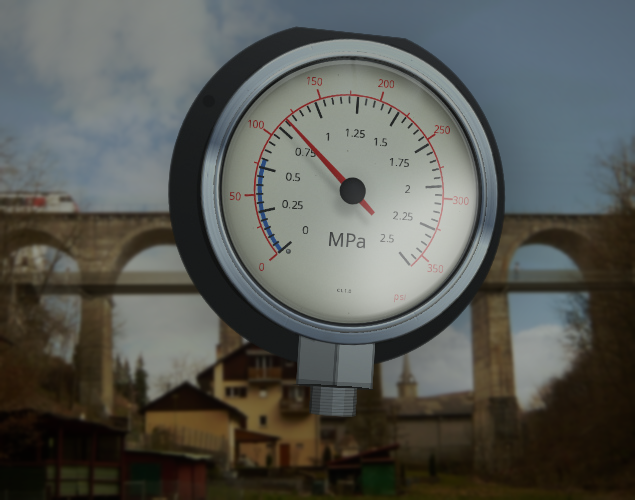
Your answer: 0.8MPa
